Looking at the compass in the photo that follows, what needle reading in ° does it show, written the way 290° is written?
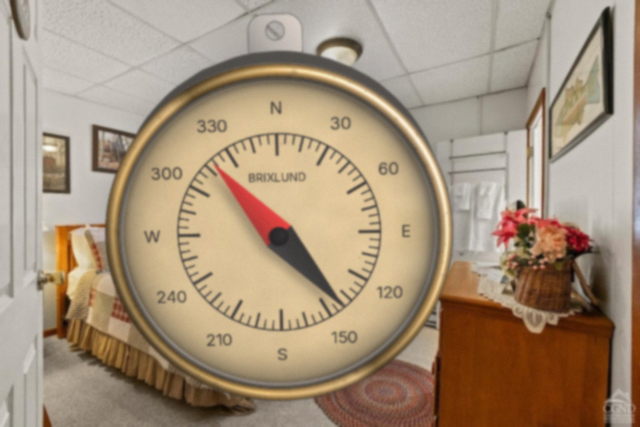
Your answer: 320°
